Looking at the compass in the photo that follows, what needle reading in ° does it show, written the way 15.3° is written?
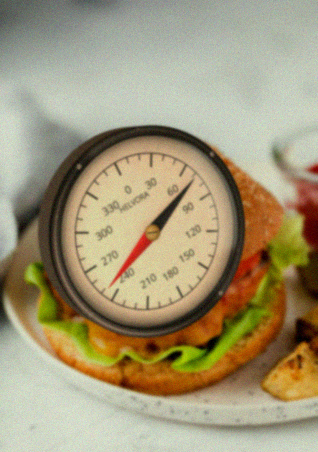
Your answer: 250°
